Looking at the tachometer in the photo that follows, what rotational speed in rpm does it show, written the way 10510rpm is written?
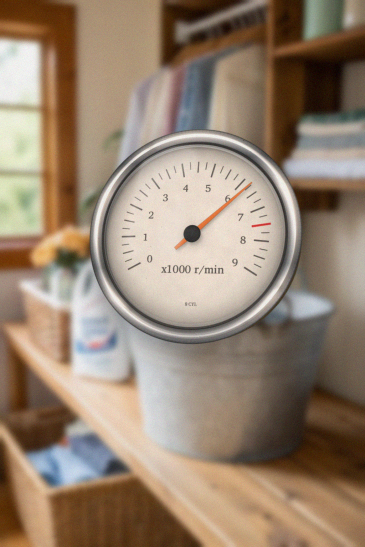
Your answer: 6250rpm
